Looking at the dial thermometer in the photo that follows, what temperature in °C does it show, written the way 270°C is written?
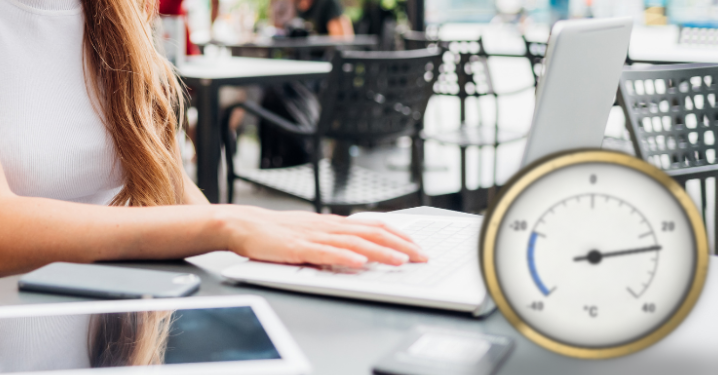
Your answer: 24°C
